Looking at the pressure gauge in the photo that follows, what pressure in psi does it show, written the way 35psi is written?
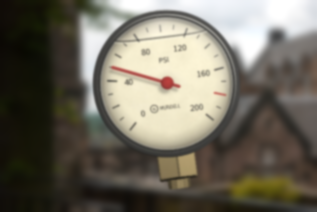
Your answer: 50psi
